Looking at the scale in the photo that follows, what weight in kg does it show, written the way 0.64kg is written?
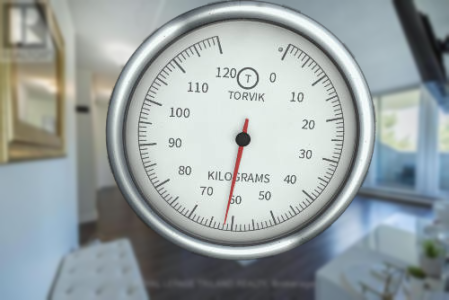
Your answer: 62kg
